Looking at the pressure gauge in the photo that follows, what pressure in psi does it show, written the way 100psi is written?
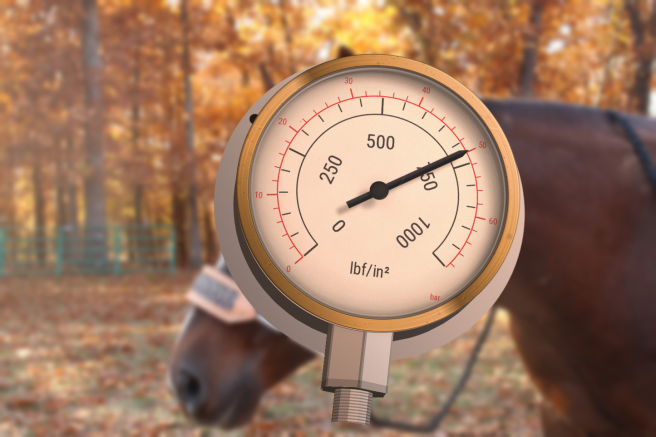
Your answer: 725psi
